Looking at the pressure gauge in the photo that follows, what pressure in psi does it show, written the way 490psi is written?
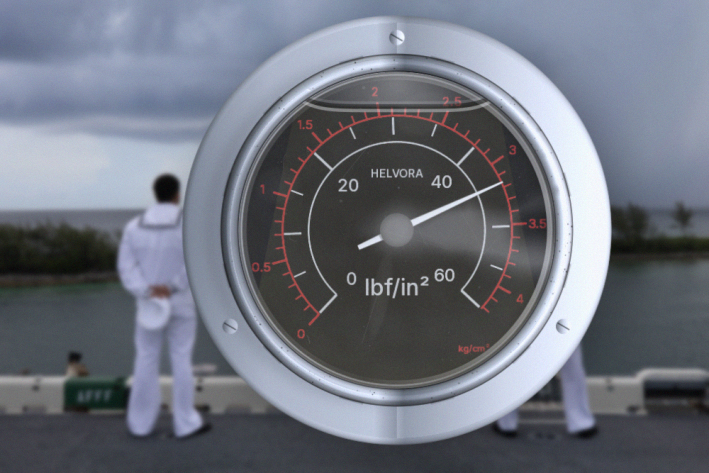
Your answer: 45psi
